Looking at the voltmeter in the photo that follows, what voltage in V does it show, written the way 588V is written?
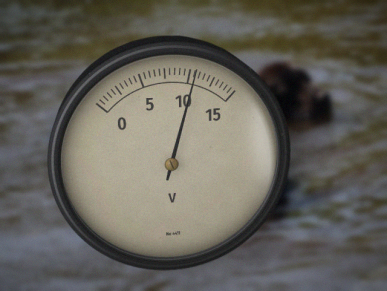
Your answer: 10.5V
